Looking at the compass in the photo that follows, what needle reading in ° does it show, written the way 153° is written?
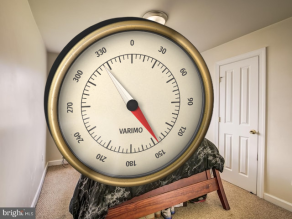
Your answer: 145°
